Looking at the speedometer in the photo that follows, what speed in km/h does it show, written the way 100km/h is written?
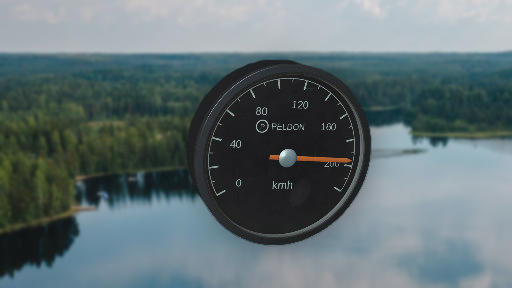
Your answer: 195km/h
